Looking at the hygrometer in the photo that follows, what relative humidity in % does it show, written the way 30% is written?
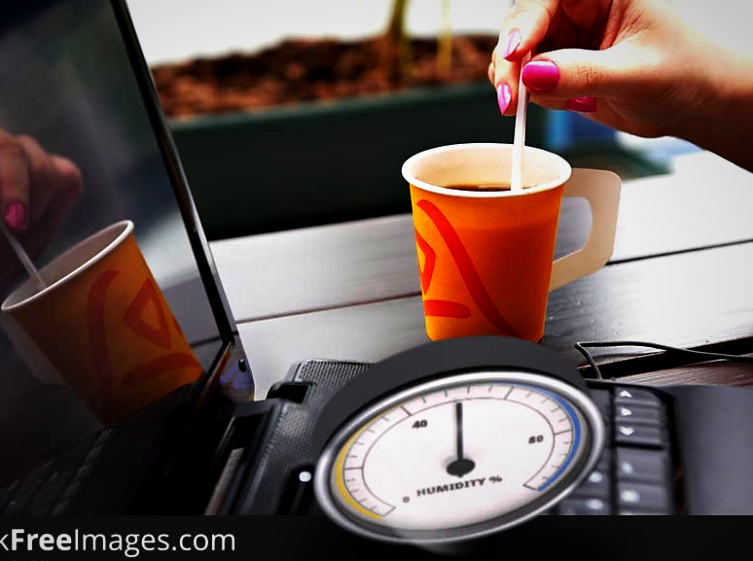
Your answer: 50%
